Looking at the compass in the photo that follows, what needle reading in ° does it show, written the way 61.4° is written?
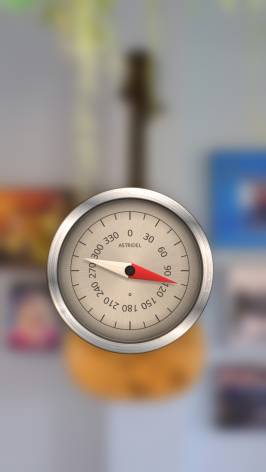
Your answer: 105°
